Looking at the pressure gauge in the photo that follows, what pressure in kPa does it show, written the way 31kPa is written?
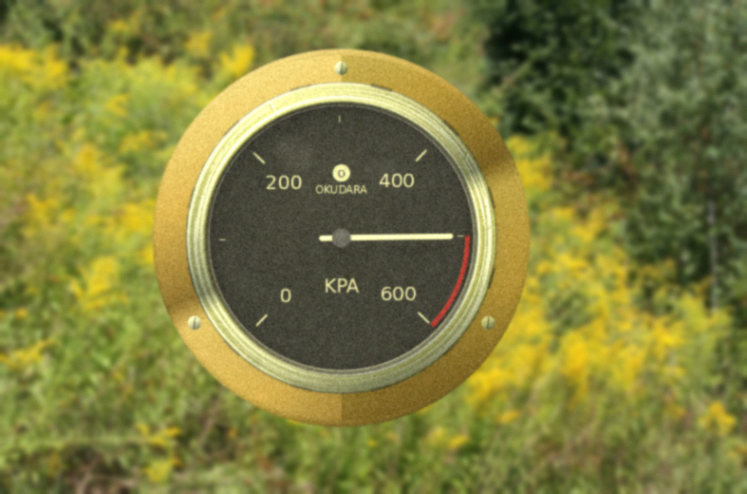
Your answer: 500kPa
